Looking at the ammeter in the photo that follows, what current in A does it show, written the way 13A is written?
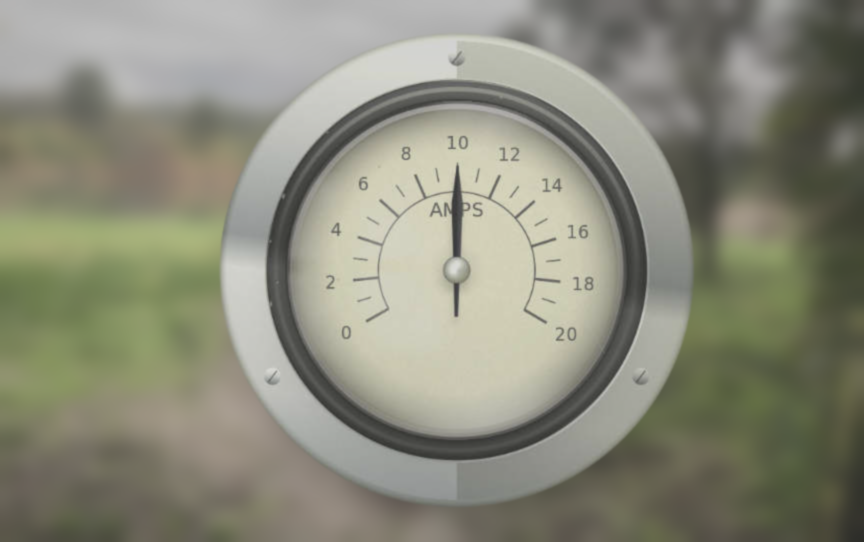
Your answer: 10A
